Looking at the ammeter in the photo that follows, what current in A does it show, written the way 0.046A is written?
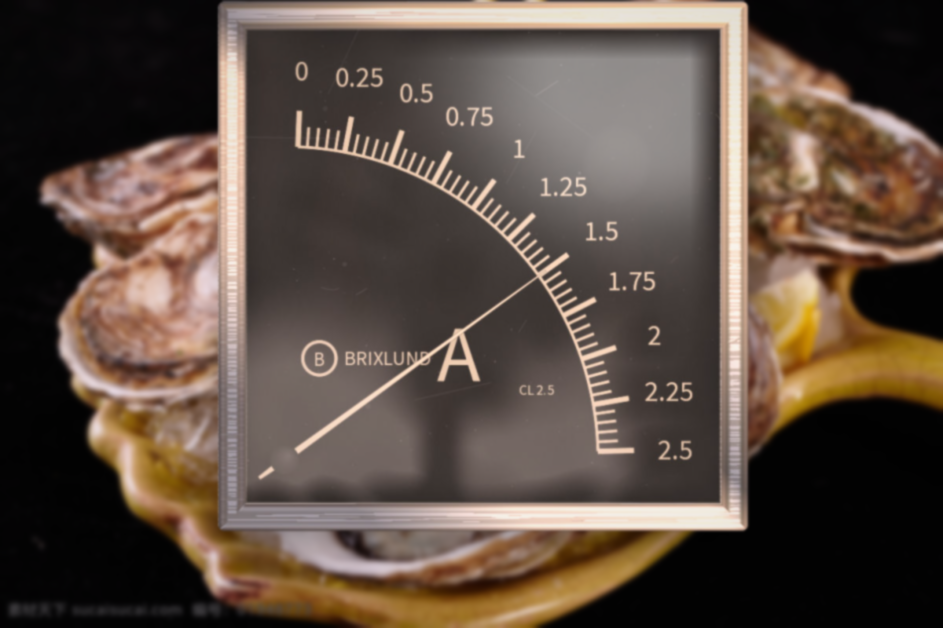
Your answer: 1.5A
